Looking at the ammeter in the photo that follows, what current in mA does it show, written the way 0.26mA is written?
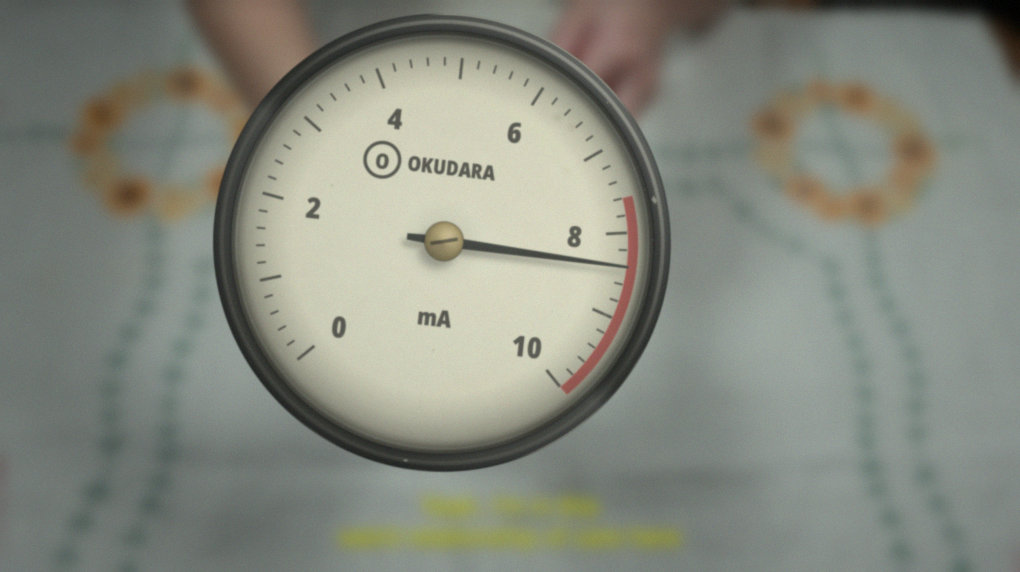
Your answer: 8.4mA
